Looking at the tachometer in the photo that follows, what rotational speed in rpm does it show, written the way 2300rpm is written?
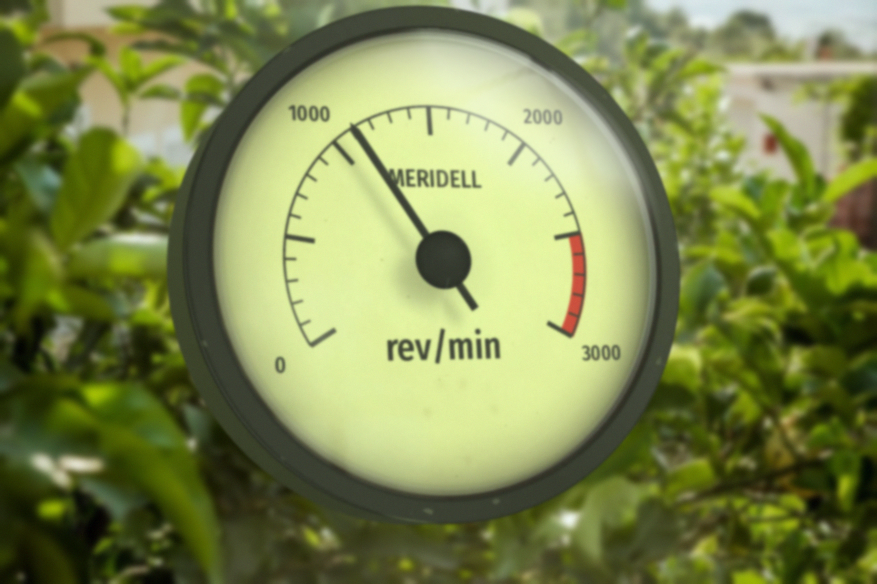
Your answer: 1100rpm
